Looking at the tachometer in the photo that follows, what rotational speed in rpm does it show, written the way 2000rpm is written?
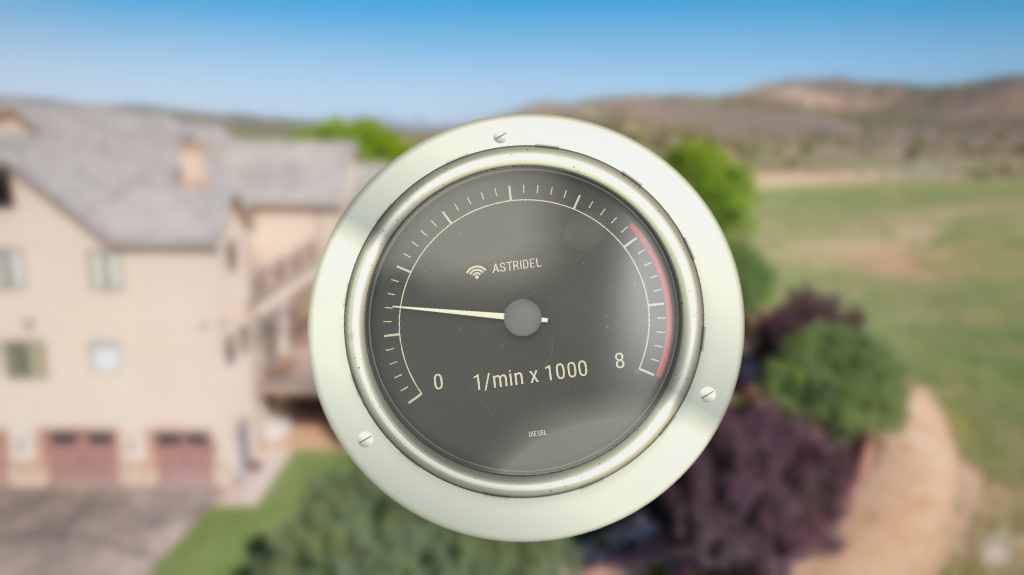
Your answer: 1400rpm
